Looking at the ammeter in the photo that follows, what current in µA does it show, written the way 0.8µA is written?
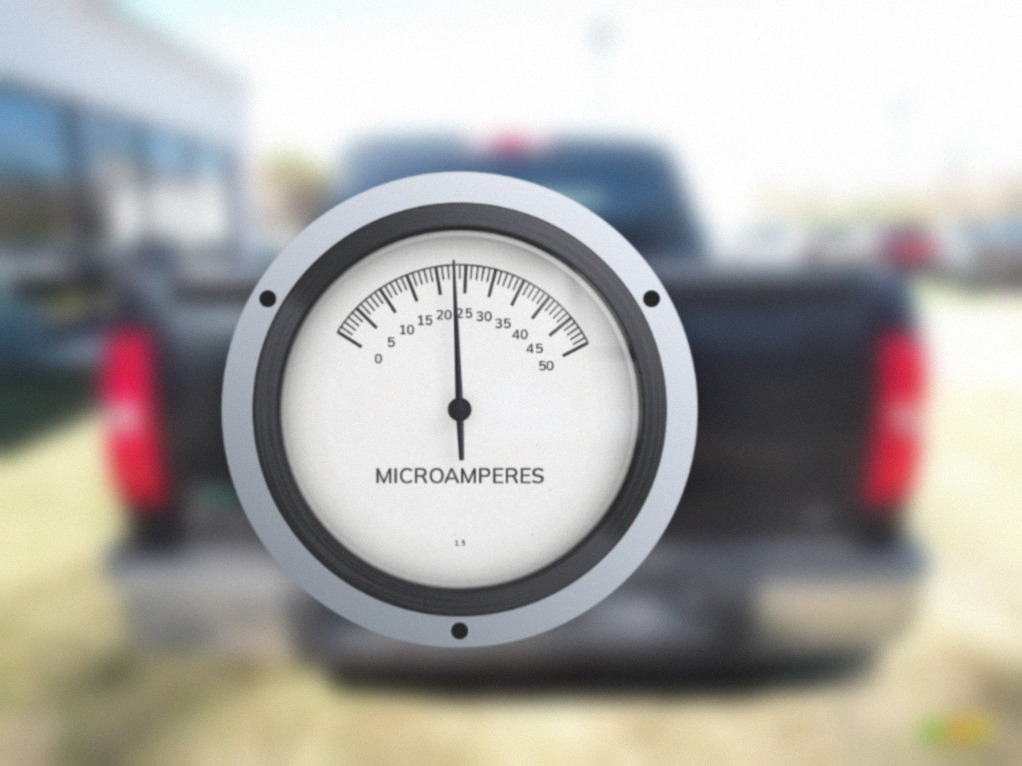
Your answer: 23µA
